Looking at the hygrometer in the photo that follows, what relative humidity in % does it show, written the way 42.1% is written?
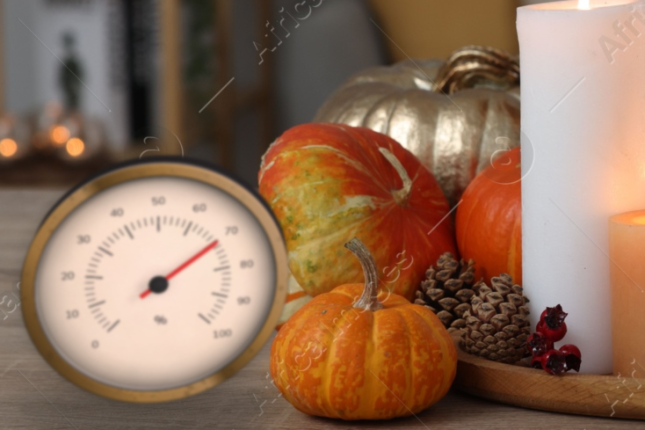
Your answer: 70%
